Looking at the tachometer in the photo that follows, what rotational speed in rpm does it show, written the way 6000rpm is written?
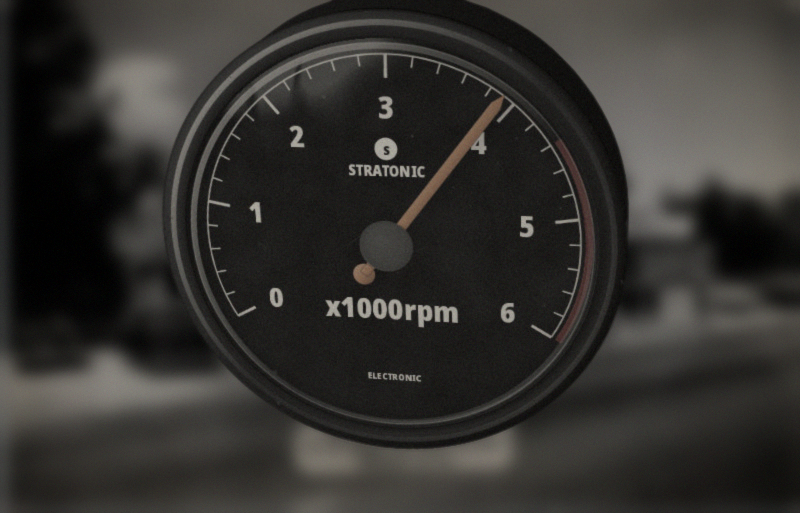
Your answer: 3900rpm
